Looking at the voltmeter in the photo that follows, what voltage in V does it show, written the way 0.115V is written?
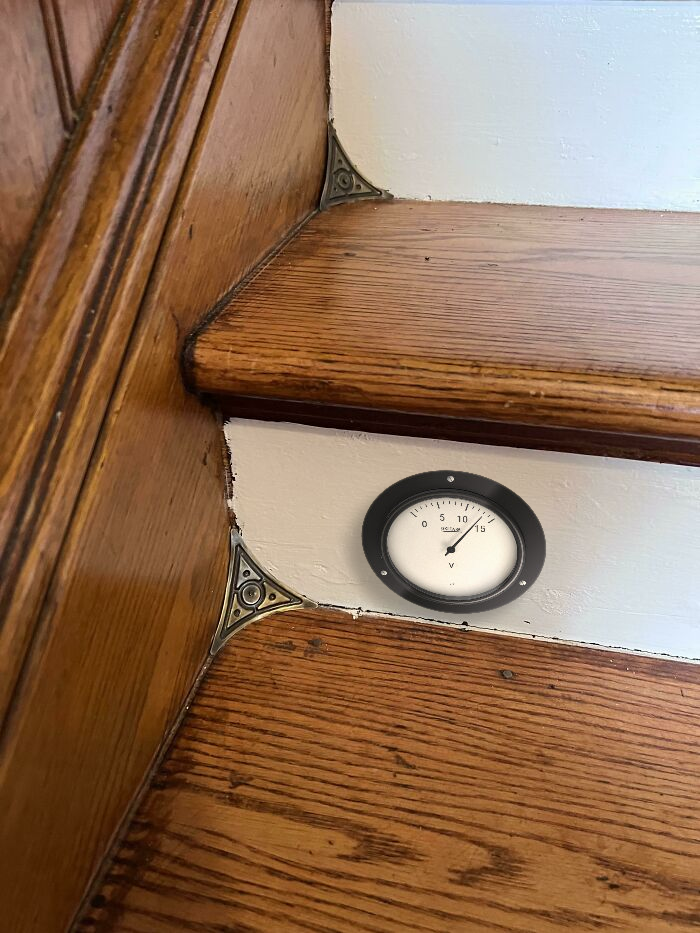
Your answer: 13V
